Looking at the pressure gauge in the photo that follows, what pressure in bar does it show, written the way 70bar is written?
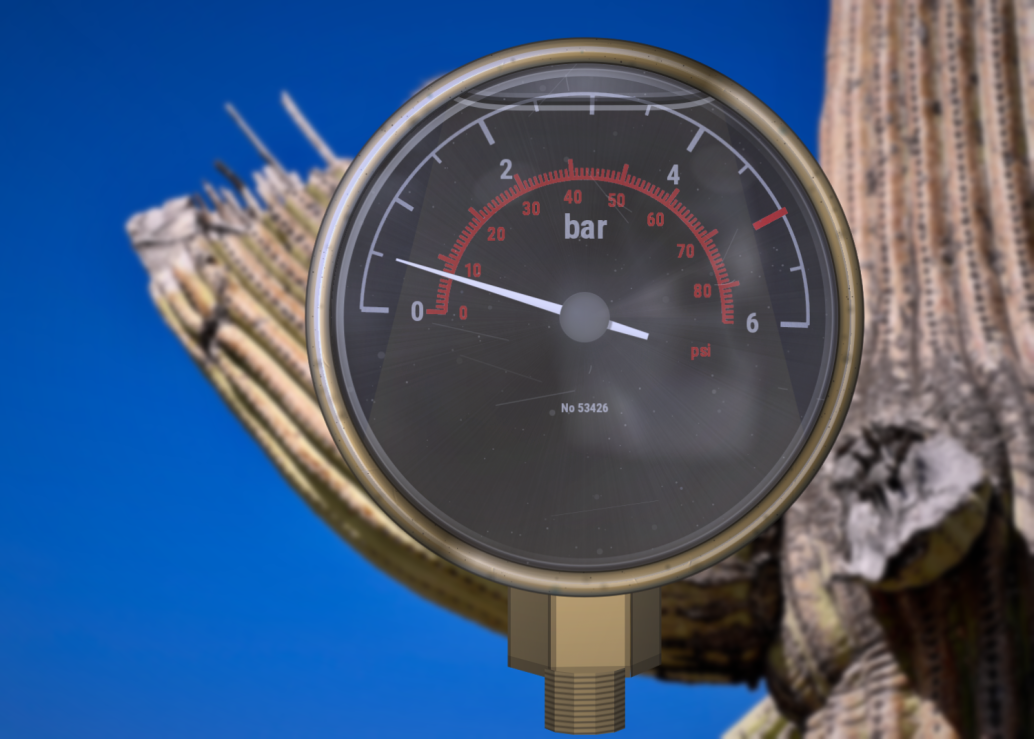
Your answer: 0.5bar
